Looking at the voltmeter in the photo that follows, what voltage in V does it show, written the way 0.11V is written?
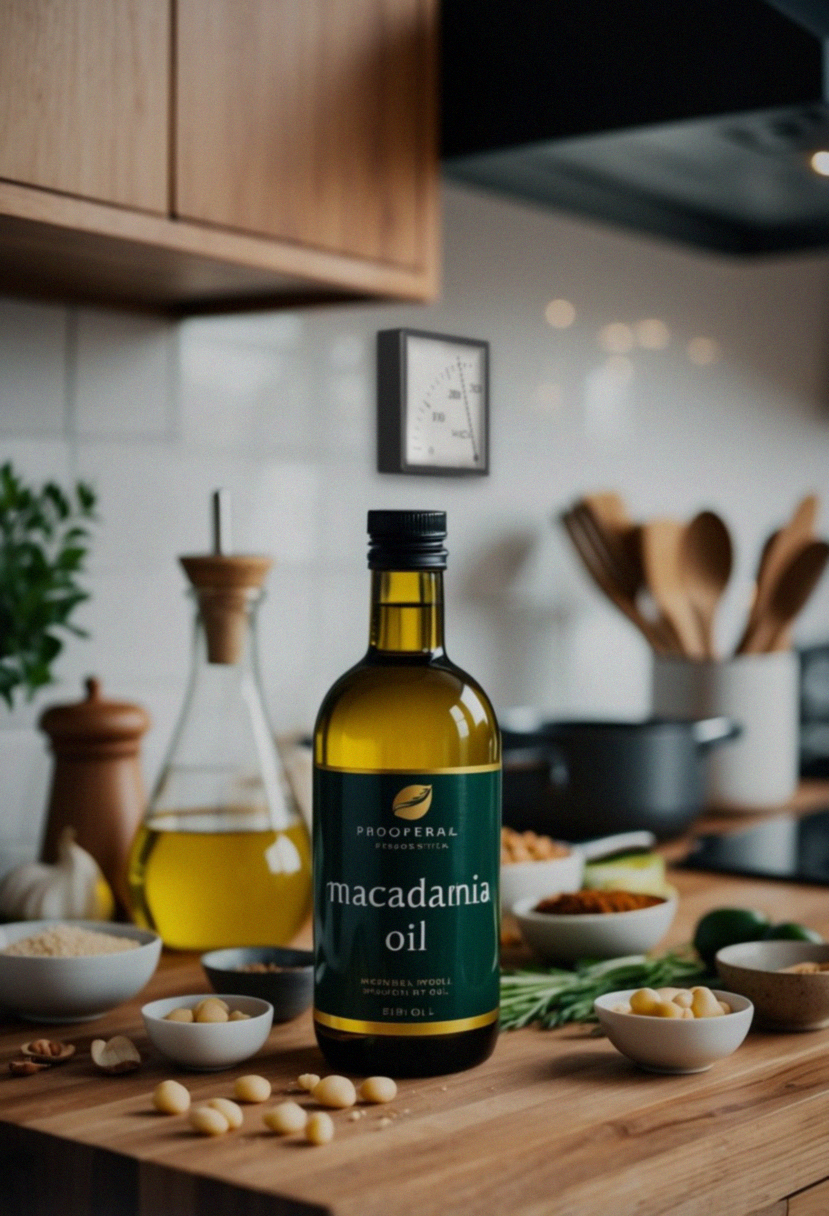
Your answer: 240V
